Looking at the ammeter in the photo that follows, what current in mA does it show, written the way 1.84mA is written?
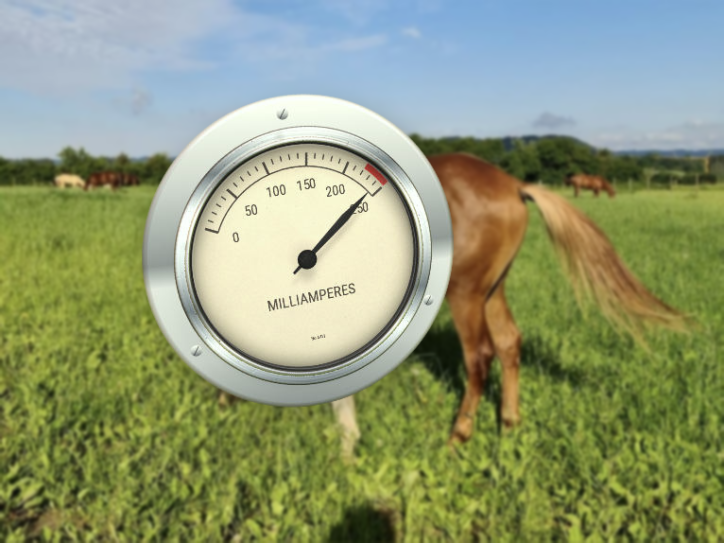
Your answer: 240mA
